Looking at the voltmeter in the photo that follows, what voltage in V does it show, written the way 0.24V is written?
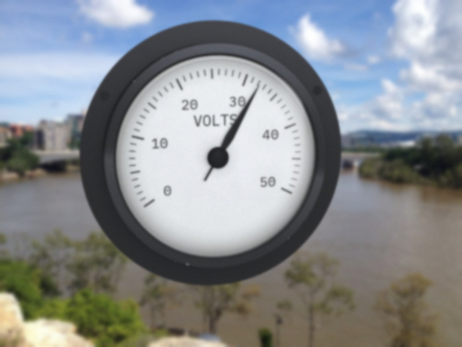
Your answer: 32V
